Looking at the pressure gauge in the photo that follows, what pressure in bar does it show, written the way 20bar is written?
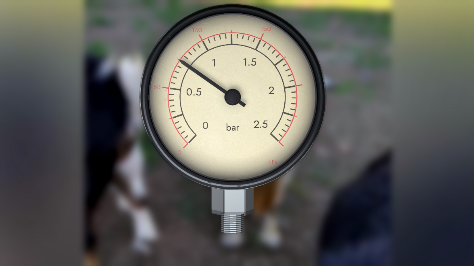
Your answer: 0.75bar
